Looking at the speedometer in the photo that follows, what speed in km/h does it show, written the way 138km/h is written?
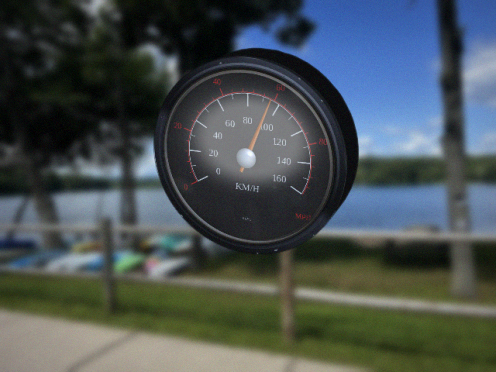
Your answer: 95km/h
